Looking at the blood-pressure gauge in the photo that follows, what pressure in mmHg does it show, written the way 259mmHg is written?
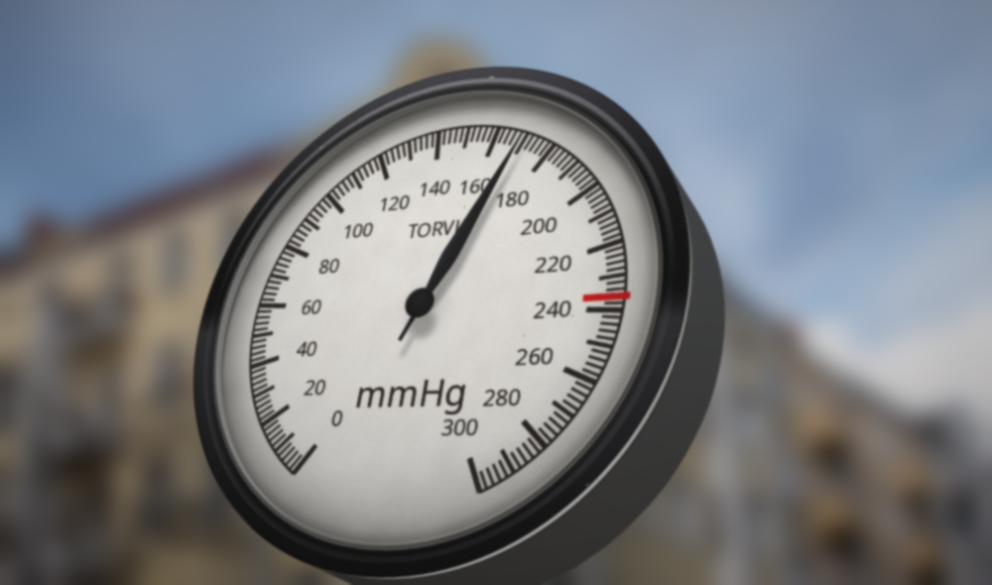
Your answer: 170mmHg
